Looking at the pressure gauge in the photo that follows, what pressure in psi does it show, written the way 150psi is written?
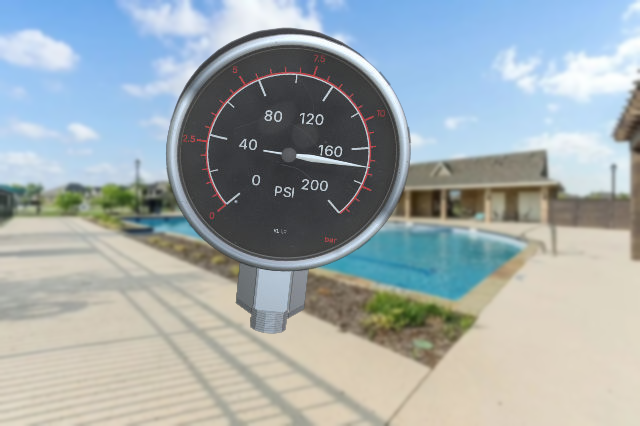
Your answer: 170psi
